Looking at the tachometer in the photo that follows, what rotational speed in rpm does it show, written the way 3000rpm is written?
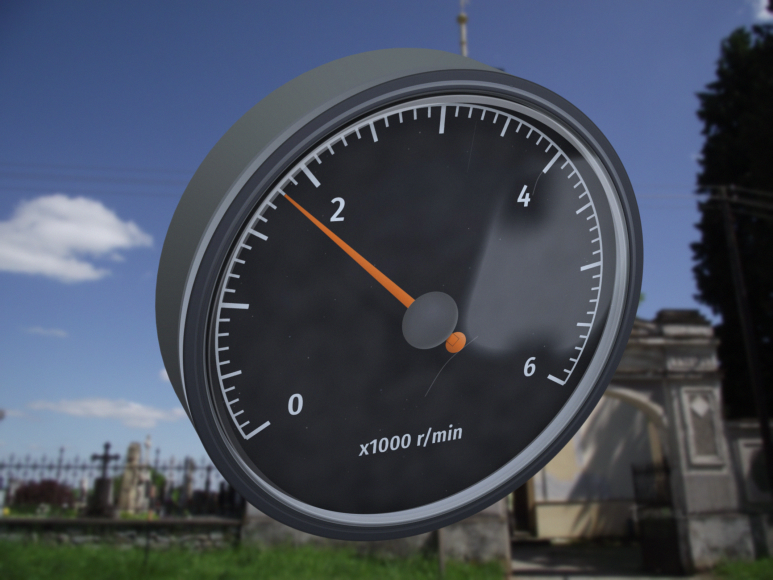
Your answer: 1800rpm
